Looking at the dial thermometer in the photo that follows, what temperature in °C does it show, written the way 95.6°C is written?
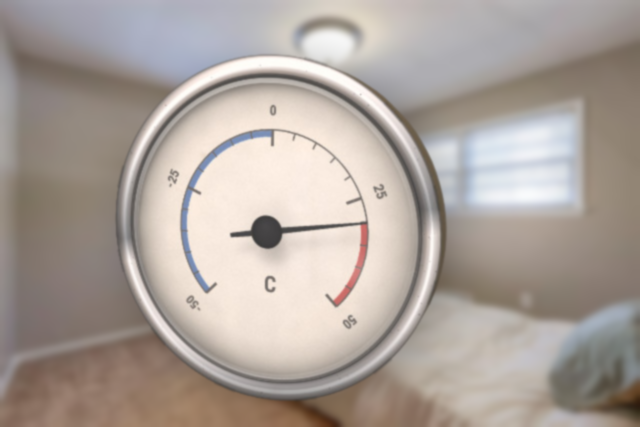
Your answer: 30°C
